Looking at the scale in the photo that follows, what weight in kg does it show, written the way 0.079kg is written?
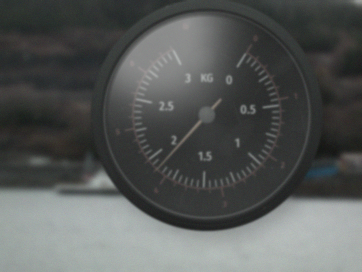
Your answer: 1.9kg
